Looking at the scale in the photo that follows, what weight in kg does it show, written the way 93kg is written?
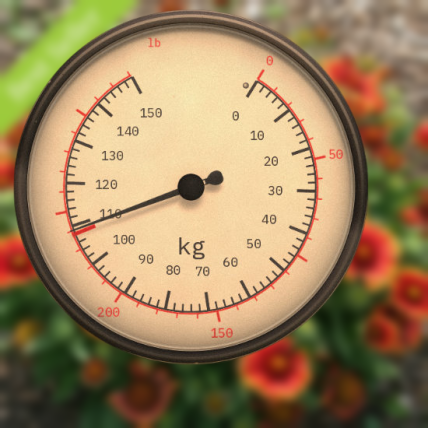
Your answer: 109kg
